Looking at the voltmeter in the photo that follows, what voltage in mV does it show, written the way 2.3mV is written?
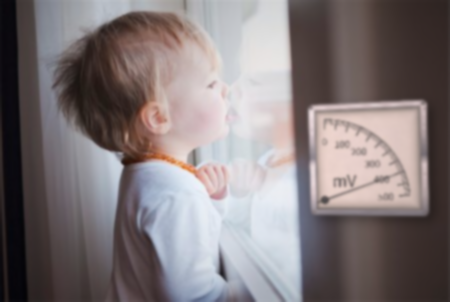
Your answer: 400mV
